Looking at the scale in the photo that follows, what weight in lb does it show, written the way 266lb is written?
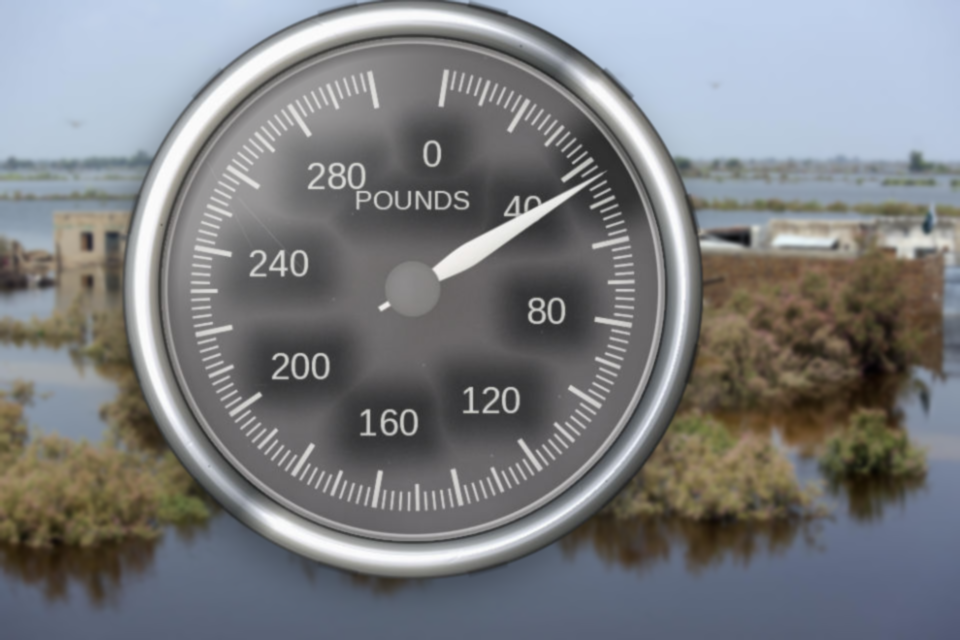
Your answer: 44lb
